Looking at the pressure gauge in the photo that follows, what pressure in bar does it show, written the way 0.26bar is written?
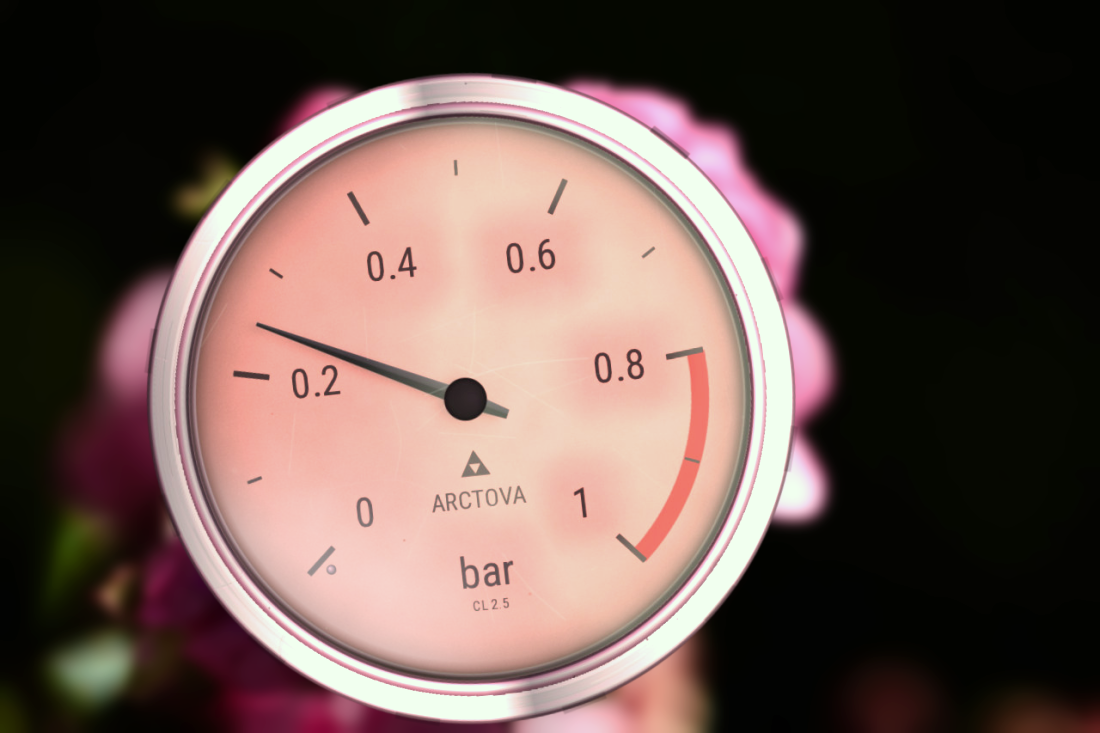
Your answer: 0.25bar
